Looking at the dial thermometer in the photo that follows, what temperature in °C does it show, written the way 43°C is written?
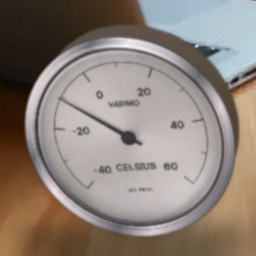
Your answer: -10°C
